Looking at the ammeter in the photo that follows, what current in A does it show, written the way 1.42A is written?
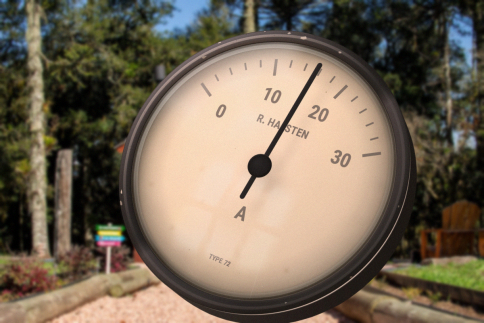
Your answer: 16A
